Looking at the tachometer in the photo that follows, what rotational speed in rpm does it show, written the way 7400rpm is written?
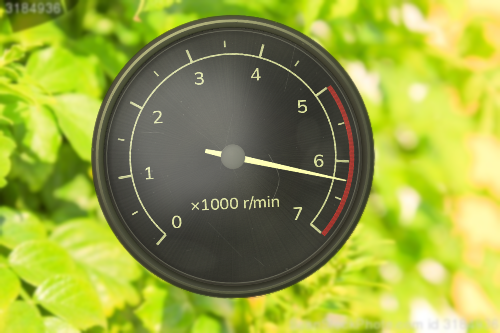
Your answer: 6250rpm
